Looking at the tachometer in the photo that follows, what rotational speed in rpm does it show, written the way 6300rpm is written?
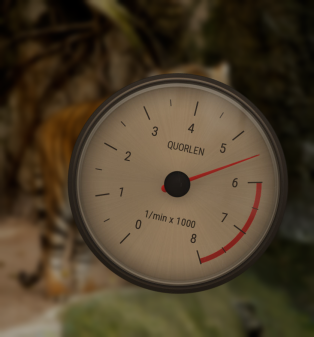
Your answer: 5500rpm
